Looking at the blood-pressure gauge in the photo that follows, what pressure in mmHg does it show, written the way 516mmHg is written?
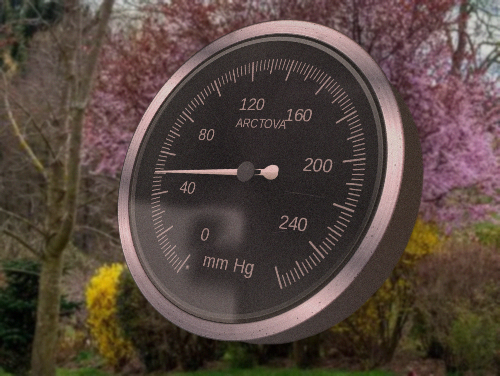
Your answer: 50mmHg
